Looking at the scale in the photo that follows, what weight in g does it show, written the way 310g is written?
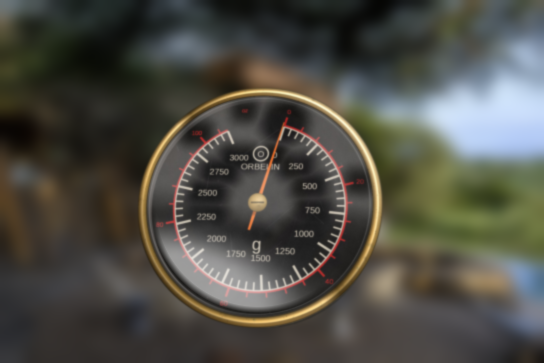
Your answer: 0g
